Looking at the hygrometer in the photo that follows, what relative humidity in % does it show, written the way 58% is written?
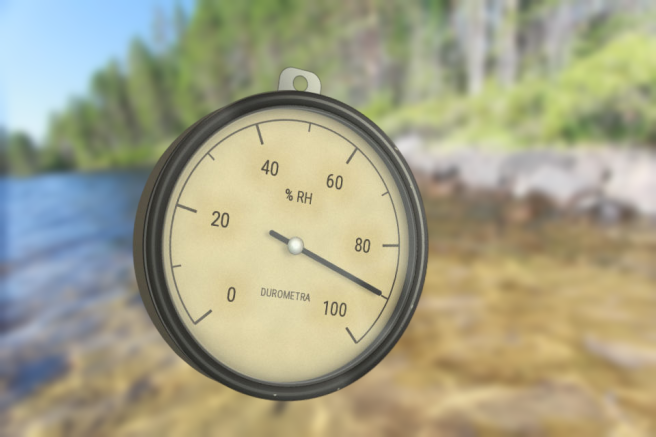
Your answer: 90%
